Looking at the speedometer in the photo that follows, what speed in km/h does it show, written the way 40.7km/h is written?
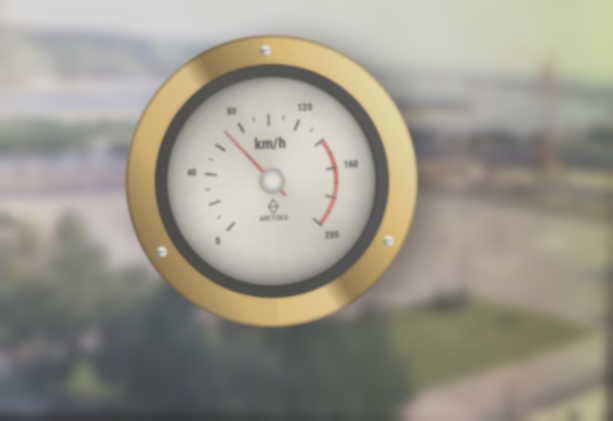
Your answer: 70km/h
